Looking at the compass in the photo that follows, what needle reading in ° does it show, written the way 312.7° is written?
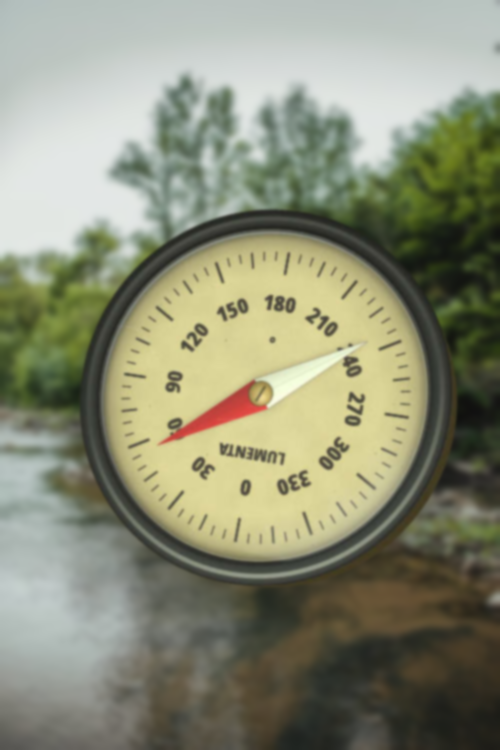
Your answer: 55°
